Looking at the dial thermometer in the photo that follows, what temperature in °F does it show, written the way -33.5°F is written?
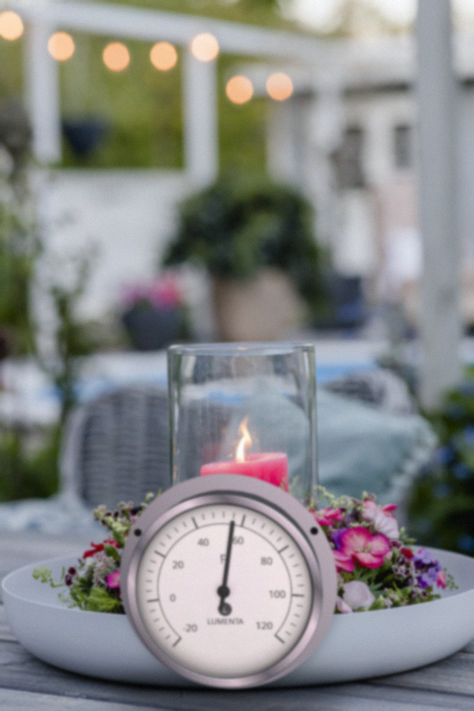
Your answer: 56°F
